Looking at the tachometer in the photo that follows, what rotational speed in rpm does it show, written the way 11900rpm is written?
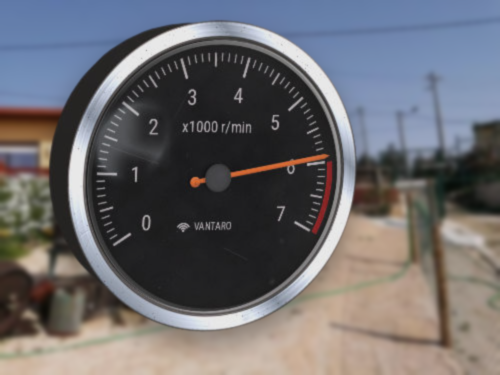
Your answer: 5900rpm
